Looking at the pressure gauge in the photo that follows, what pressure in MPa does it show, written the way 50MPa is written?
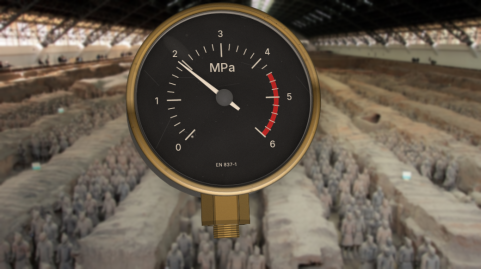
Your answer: 1.9MPa
